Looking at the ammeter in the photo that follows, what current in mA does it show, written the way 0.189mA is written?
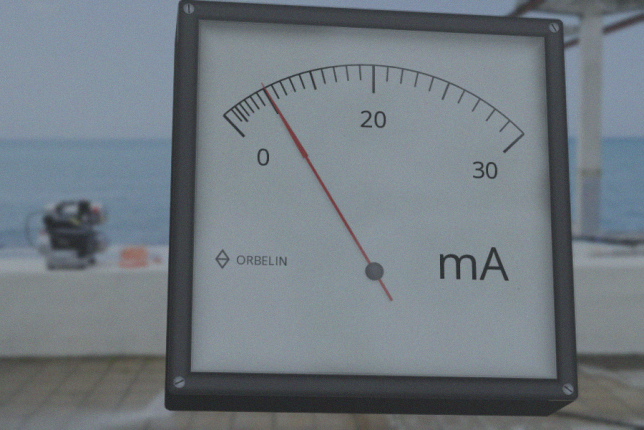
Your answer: 10mA
